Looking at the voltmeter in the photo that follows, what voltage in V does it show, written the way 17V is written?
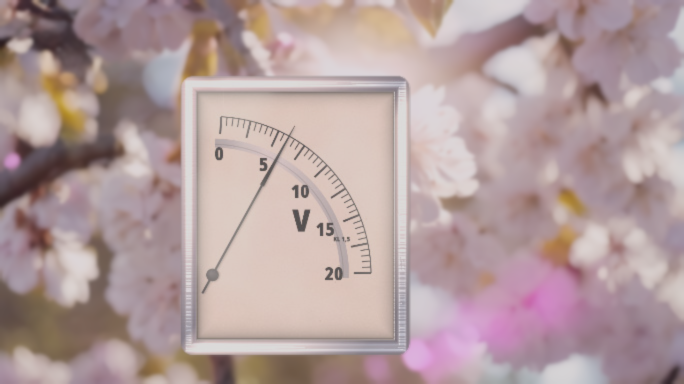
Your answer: 6V
